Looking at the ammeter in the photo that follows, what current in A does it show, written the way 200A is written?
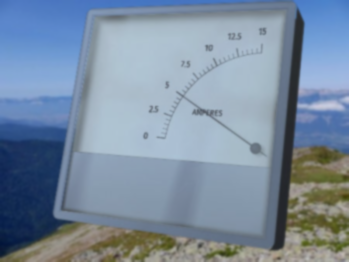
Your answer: 5A
